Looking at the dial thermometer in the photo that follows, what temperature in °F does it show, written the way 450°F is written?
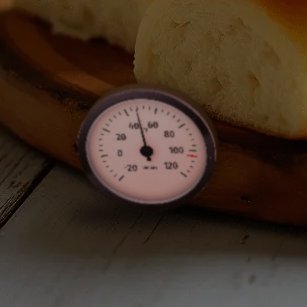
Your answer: 48°F
